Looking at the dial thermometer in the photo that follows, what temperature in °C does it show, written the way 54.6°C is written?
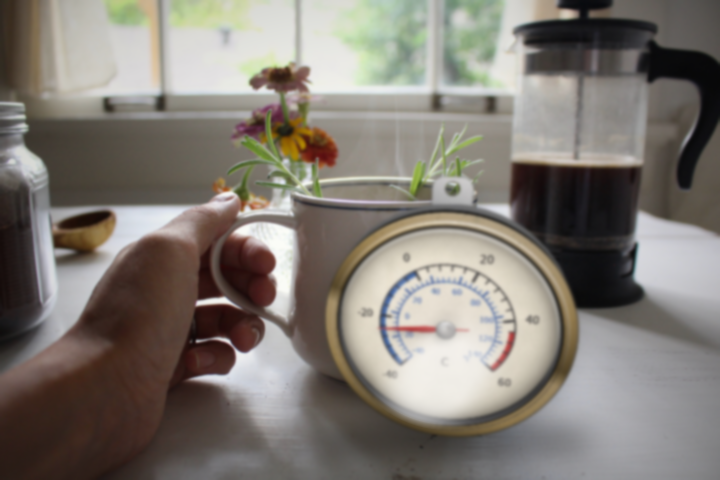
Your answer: -24°C
